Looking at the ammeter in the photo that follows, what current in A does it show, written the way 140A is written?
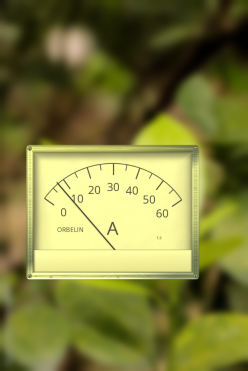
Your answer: 7.5A
